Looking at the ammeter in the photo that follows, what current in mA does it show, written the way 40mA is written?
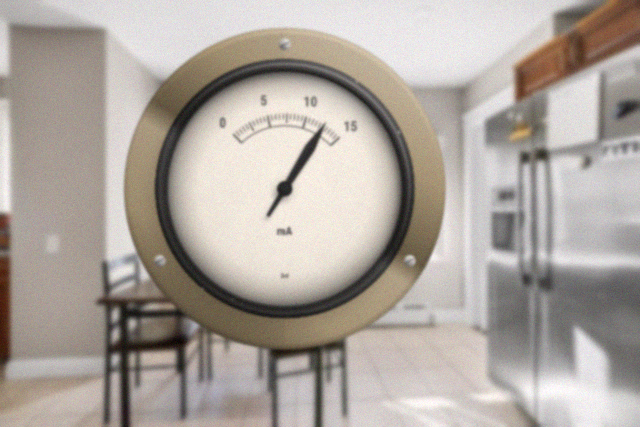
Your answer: 12.5mA
